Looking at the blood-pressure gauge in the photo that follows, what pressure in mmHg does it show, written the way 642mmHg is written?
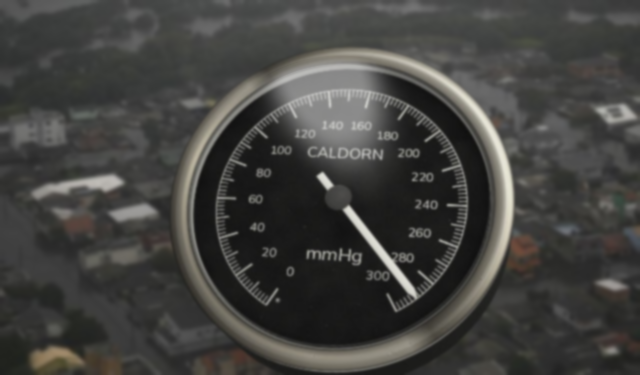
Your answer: 290mmHg
